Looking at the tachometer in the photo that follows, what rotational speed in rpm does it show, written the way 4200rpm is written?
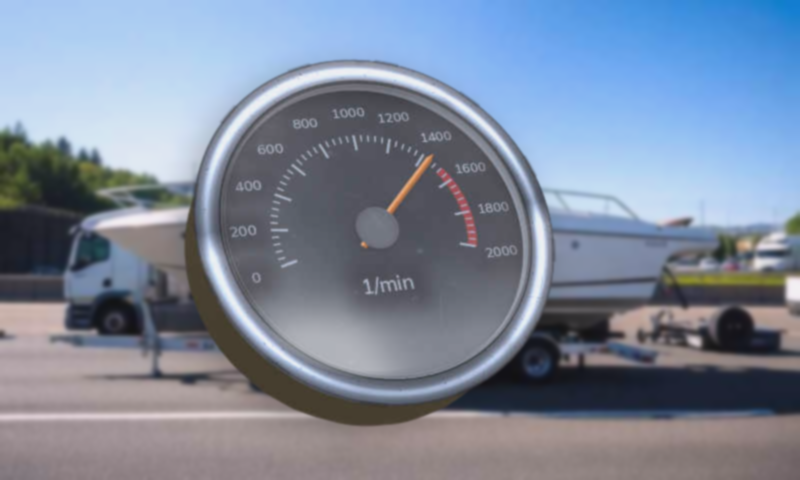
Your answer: 1440rpm
